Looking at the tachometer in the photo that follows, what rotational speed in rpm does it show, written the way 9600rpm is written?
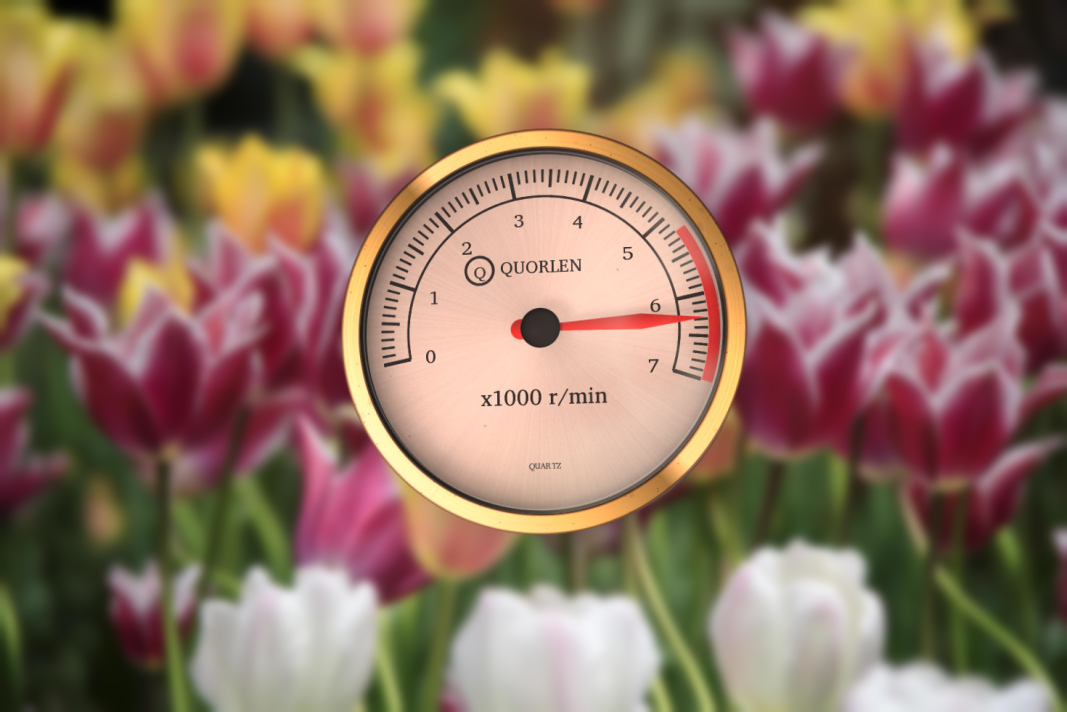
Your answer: 6300rpm
